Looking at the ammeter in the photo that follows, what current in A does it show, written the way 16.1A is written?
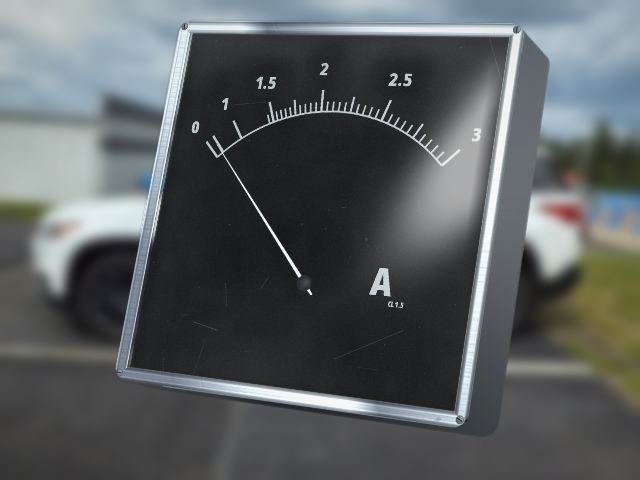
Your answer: 0.5A
